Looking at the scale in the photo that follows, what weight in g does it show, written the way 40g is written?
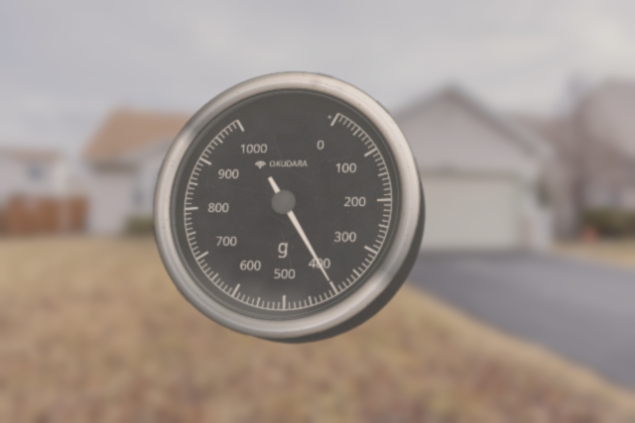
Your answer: 400g
